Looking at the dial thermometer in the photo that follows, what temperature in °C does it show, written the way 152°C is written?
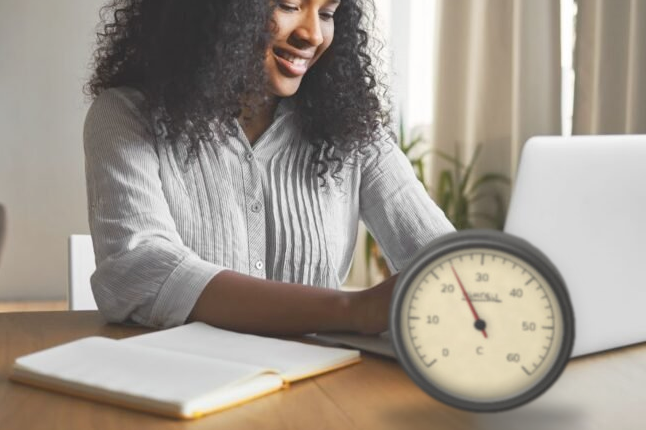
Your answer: 24°C
